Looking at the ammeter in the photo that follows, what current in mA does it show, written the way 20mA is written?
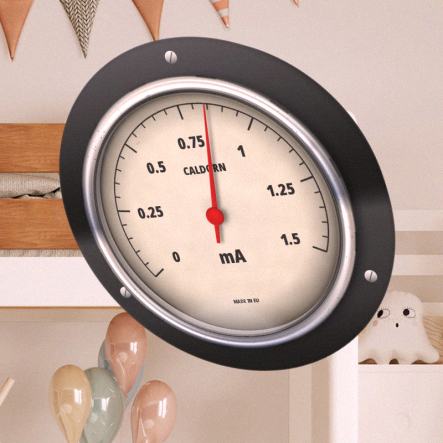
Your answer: 0.85mA
